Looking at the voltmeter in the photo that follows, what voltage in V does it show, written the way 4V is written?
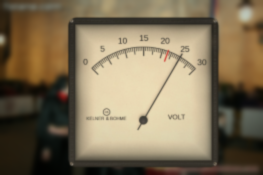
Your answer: 25V
